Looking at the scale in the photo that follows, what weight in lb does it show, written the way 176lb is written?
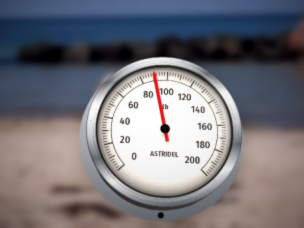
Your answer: 90lb
